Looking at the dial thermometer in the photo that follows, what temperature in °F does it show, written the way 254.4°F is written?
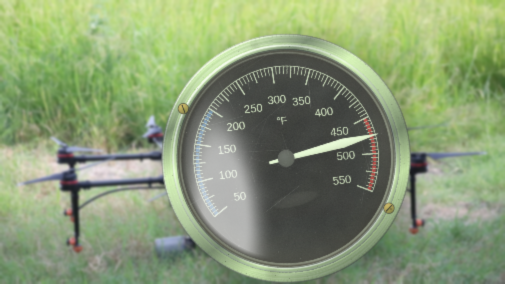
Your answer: 475°F
